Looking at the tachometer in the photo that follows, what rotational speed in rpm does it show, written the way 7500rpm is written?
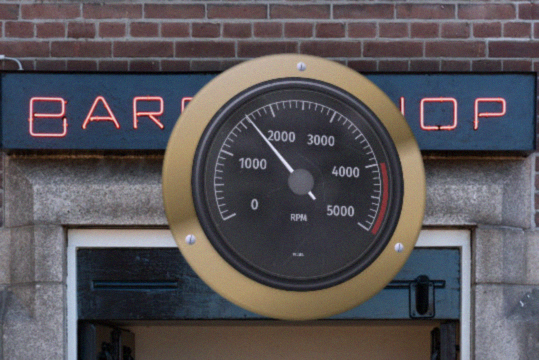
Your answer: 1600rpm
